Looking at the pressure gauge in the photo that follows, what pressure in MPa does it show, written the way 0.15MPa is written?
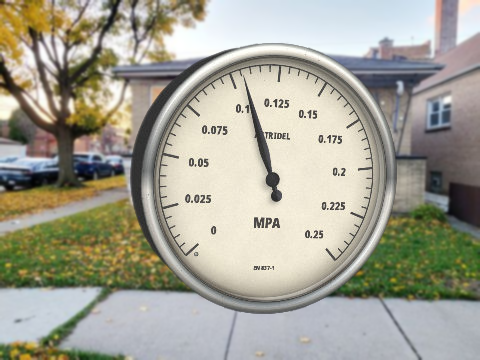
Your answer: 0.105MPa
